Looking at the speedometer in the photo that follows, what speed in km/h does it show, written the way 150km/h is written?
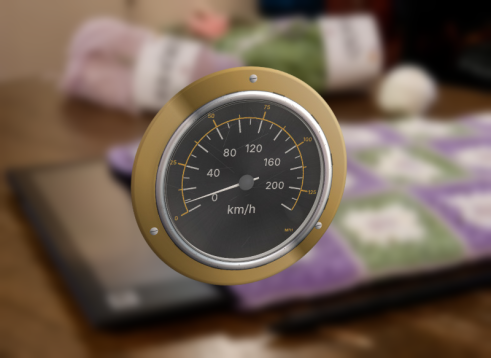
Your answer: 10km/h
